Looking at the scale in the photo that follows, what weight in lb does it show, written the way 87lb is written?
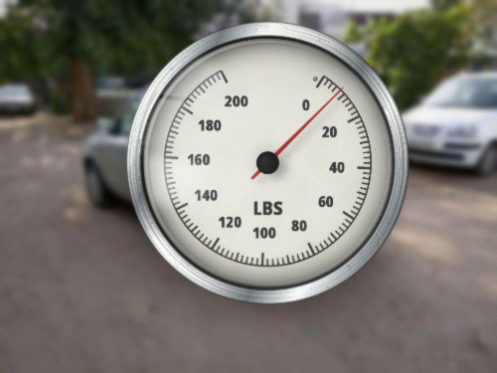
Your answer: 8lb
